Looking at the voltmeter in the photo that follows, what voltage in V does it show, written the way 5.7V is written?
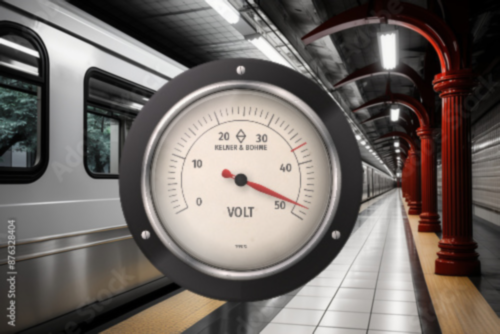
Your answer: 48V
